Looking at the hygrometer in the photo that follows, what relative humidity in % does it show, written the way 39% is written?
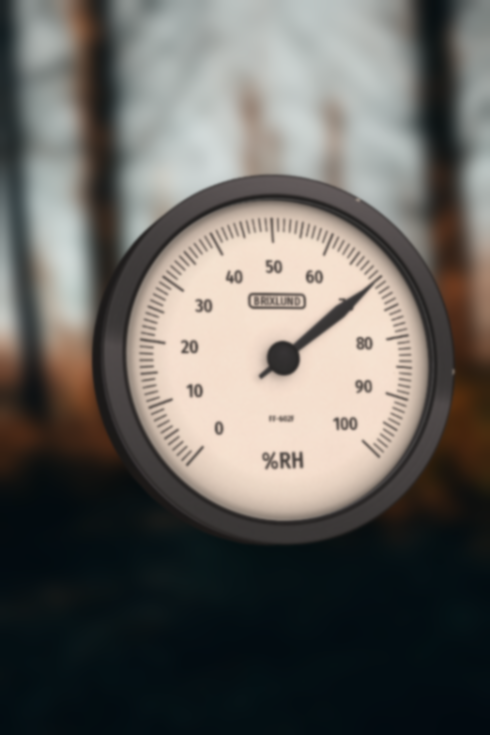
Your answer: 70%
